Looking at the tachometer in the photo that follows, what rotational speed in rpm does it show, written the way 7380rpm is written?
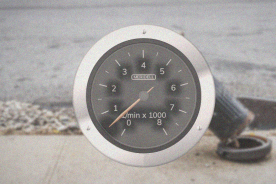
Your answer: 500rpm
